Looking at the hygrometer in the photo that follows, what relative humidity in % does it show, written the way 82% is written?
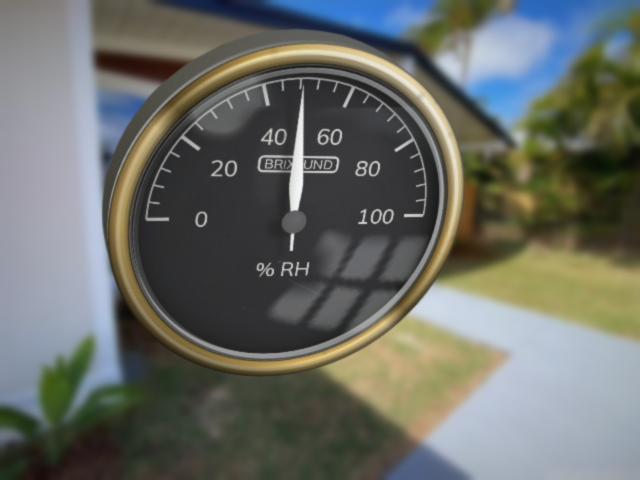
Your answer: 48%
